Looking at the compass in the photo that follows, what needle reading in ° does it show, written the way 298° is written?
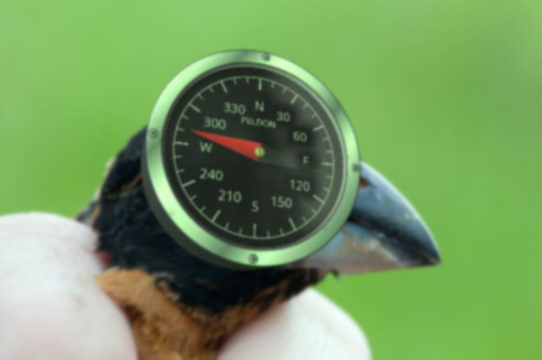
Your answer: 280°
